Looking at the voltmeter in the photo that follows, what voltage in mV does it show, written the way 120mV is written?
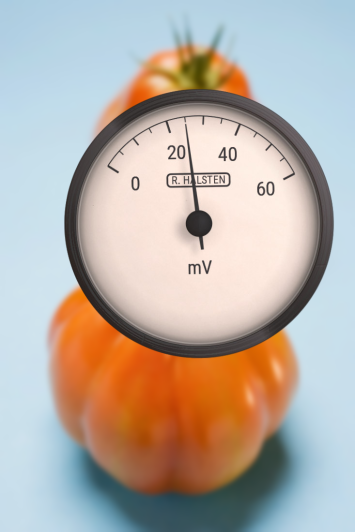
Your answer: 25mV
